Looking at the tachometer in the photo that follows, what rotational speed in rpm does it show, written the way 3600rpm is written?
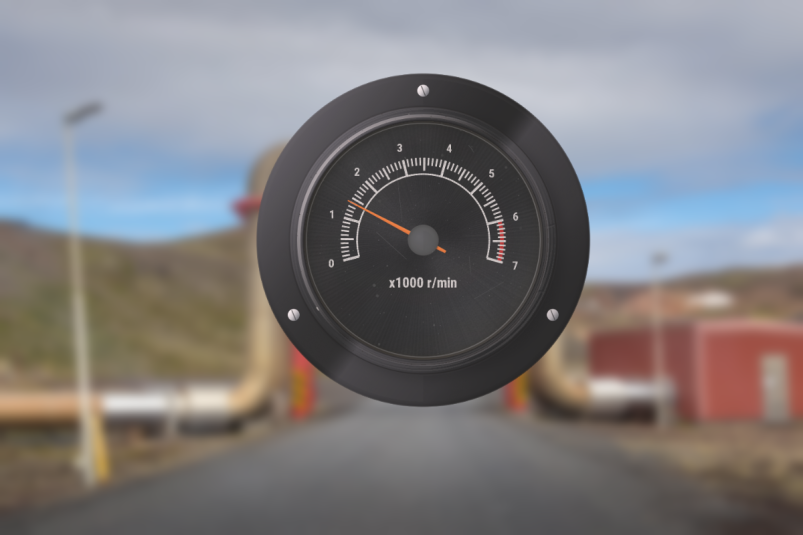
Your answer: 1400rpm
